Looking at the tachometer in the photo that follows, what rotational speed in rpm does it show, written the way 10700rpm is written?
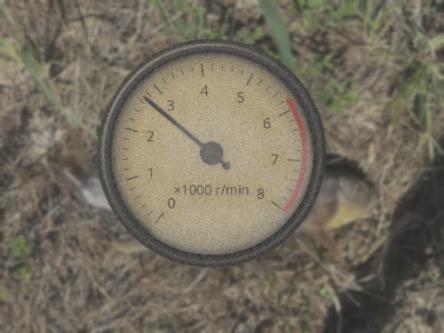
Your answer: 2700rpm
